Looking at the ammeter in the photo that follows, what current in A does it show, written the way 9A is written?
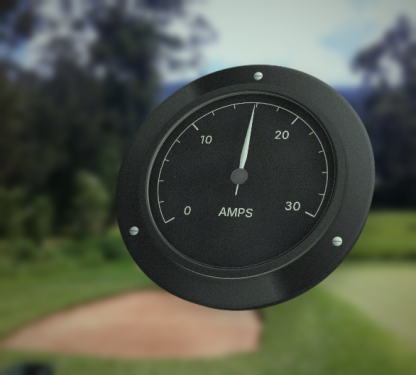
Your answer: 16A
